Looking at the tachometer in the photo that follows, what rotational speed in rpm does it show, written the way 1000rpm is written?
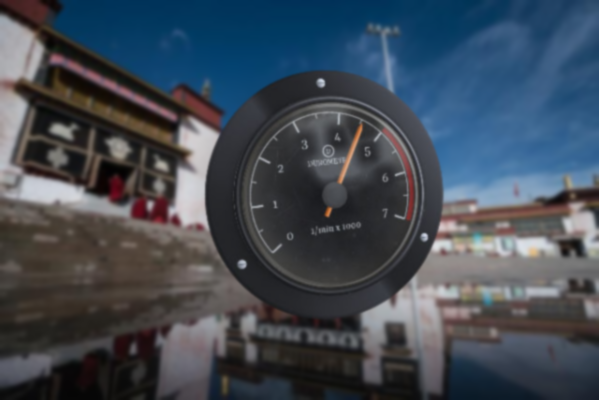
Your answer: 4500rpm
